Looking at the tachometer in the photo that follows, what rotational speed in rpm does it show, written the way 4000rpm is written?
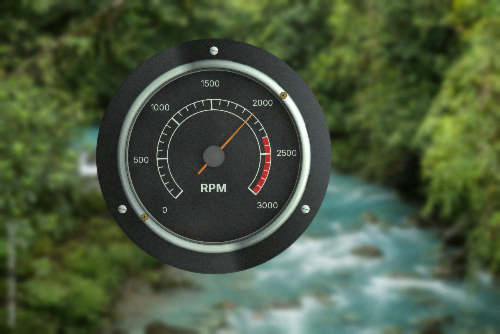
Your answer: 2000rpm
